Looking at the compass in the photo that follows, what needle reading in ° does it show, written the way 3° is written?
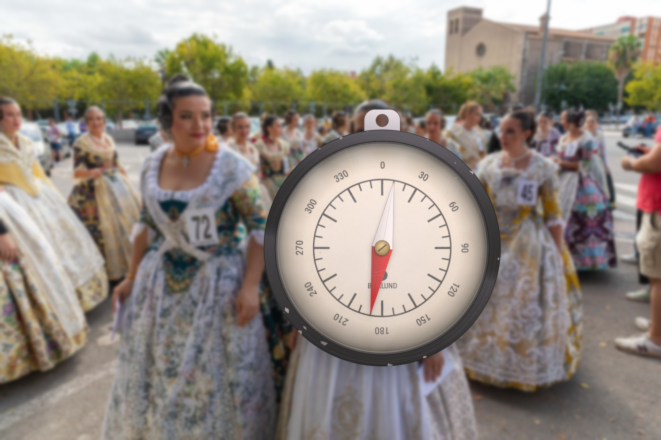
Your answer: 190°
